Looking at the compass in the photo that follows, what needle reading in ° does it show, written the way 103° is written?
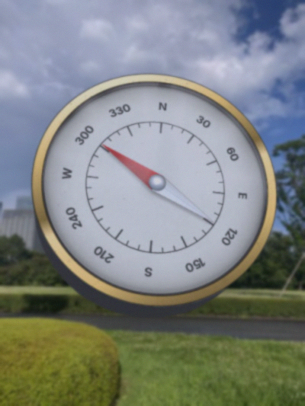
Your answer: 300°
